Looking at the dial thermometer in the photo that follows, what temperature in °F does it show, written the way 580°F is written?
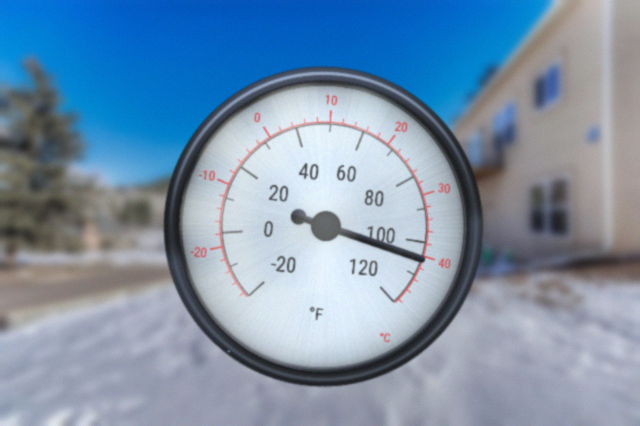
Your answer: 105°F
